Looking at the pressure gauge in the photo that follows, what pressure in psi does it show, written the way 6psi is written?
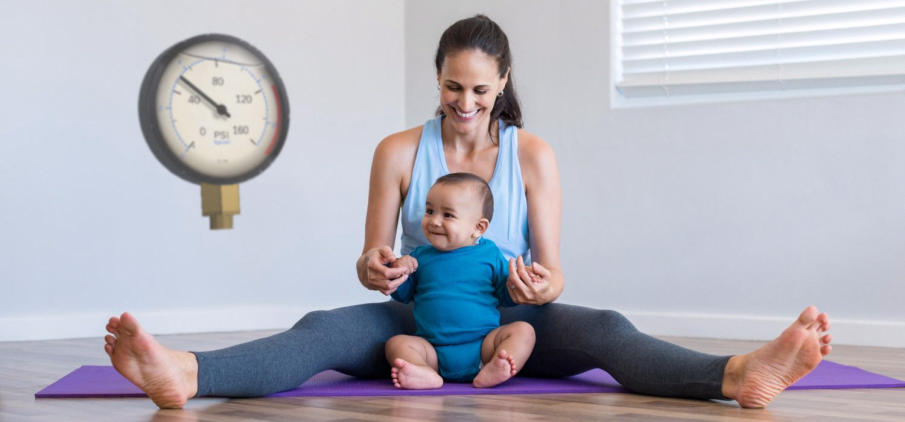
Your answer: 50psi
